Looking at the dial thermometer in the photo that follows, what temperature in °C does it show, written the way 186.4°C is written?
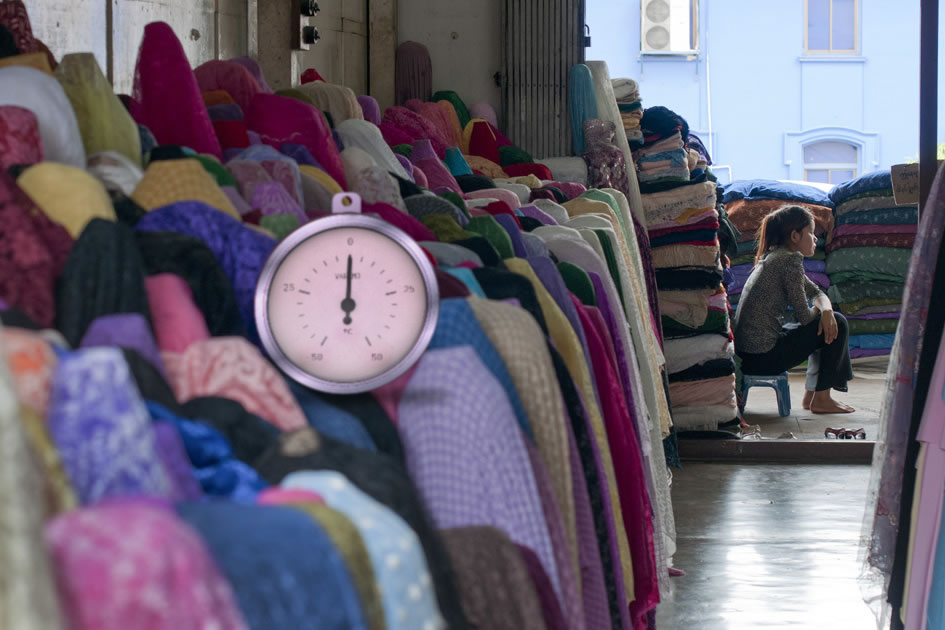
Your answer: 0°C
